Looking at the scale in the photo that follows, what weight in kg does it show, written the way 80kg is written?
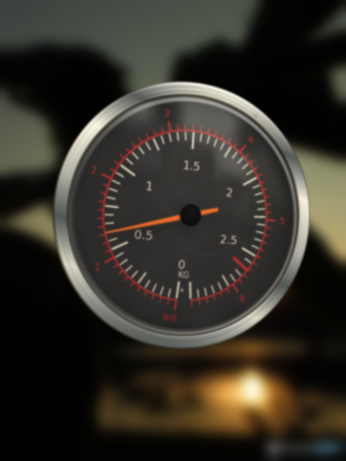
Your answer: 0.6kg
